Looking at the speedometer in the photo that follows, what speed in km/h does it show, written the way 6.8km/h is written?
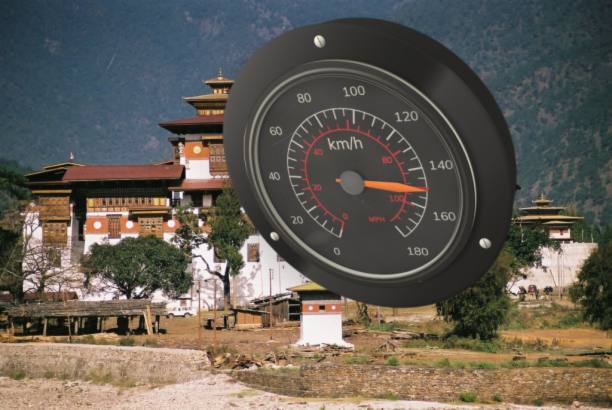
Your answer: 150km/h
